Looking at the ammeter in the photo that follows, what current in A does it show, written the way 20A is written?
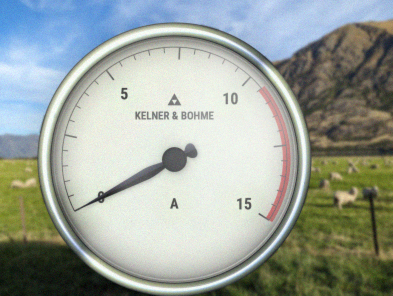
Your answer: 0A
